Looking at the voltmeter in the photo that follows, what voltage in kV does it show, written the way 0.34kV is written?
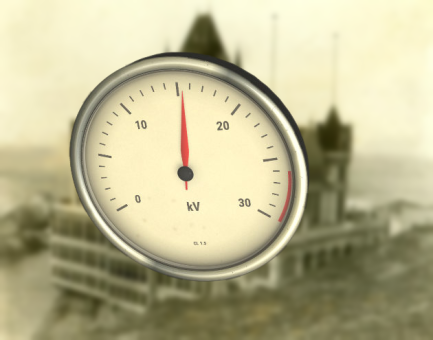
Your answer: 15.5kV
